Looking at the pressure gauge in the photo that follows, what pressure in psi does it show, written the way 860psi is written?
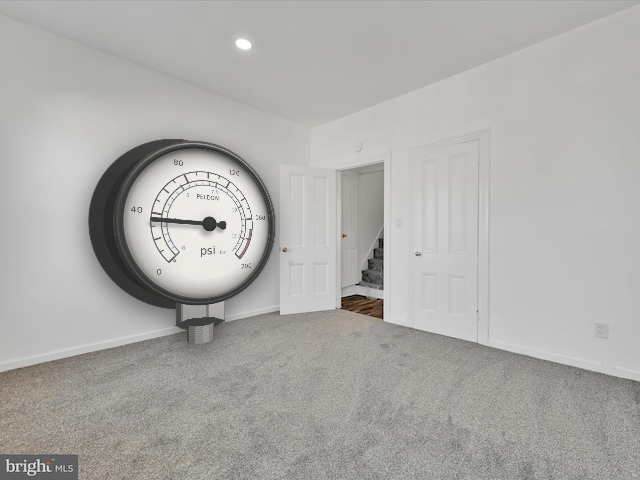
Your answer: 35psi
